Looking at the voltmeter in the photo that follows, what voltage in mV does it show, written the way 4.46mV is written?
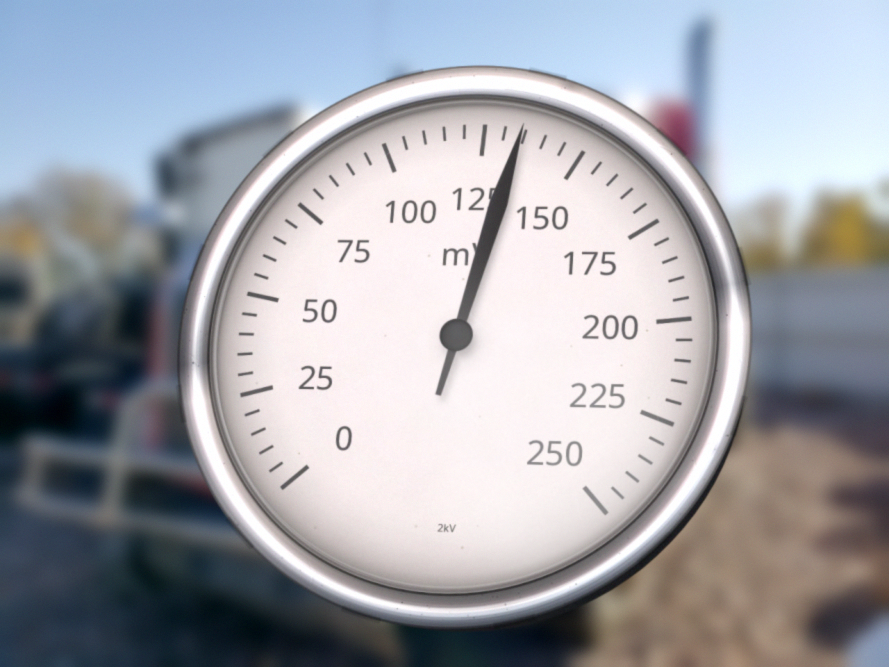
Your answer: 135mV
